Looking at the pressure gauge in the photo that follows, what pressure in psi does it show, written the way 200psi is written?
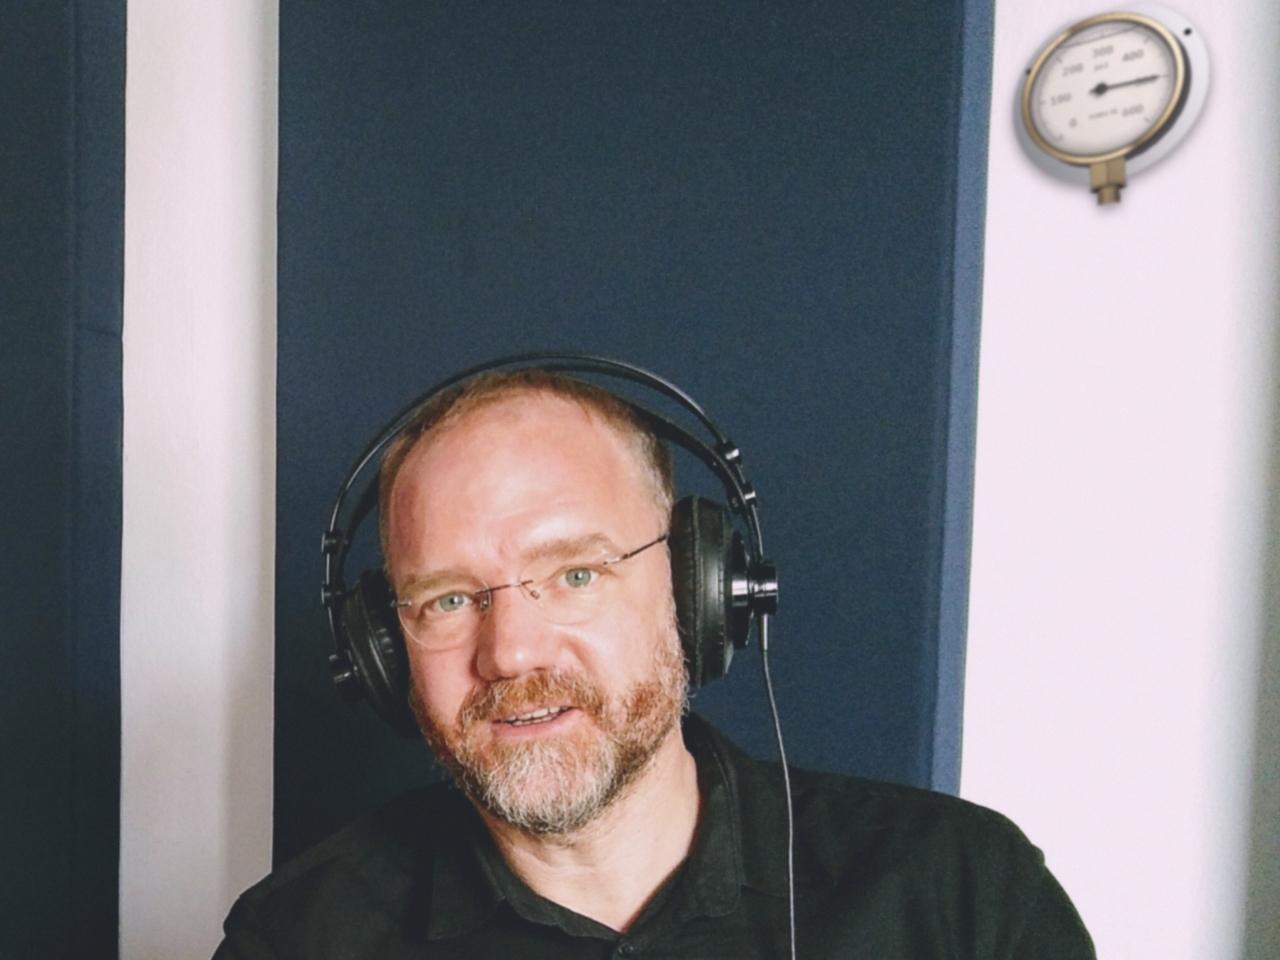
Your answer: 500psi
